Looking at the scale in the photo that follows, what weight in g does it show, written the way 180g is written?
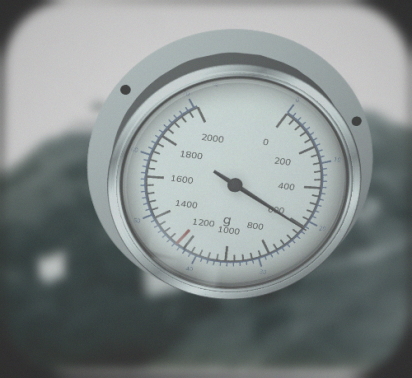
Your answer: 600g
